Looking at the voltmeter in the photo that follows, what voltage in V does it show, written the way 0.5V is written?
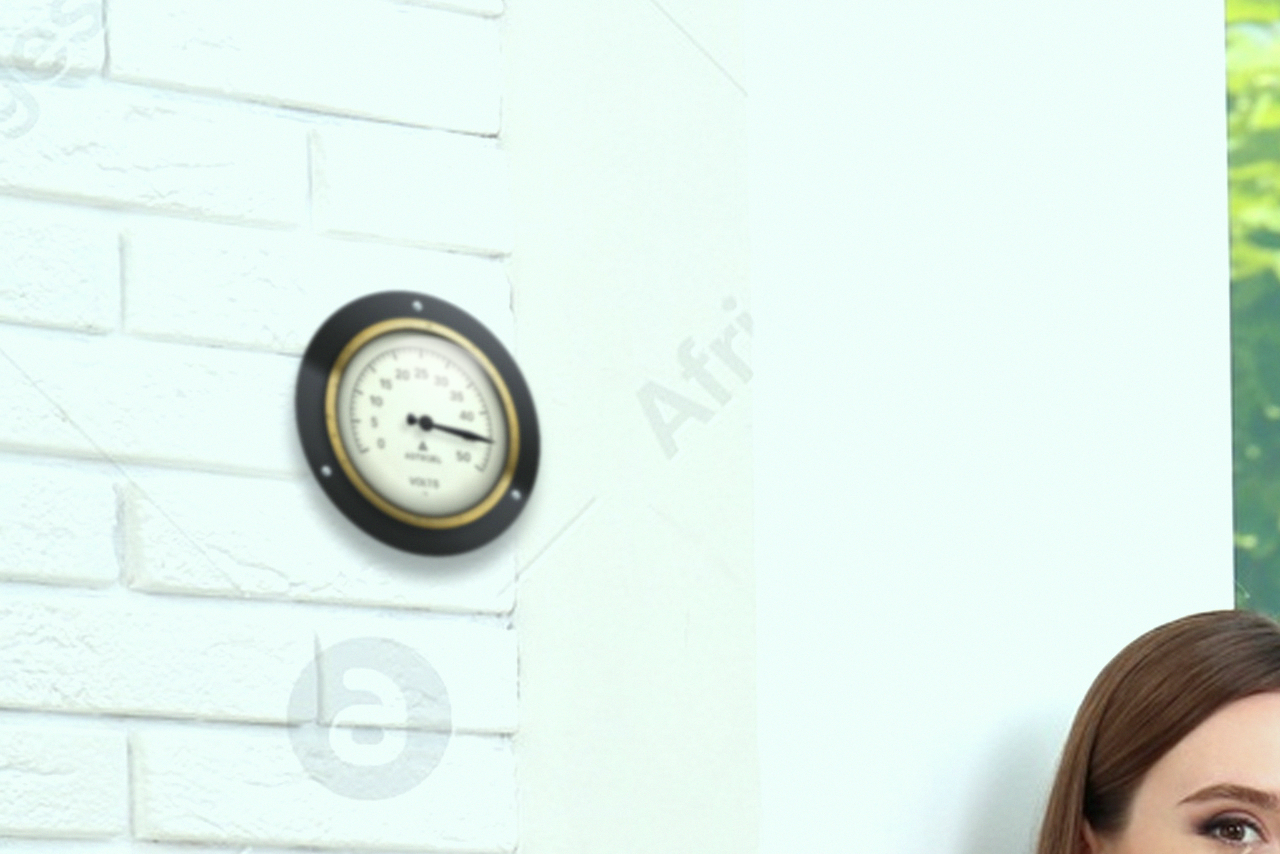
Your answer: 45V
